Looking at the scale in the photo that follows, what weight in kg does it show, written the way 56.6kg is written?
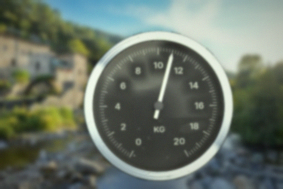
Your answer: 11kg
